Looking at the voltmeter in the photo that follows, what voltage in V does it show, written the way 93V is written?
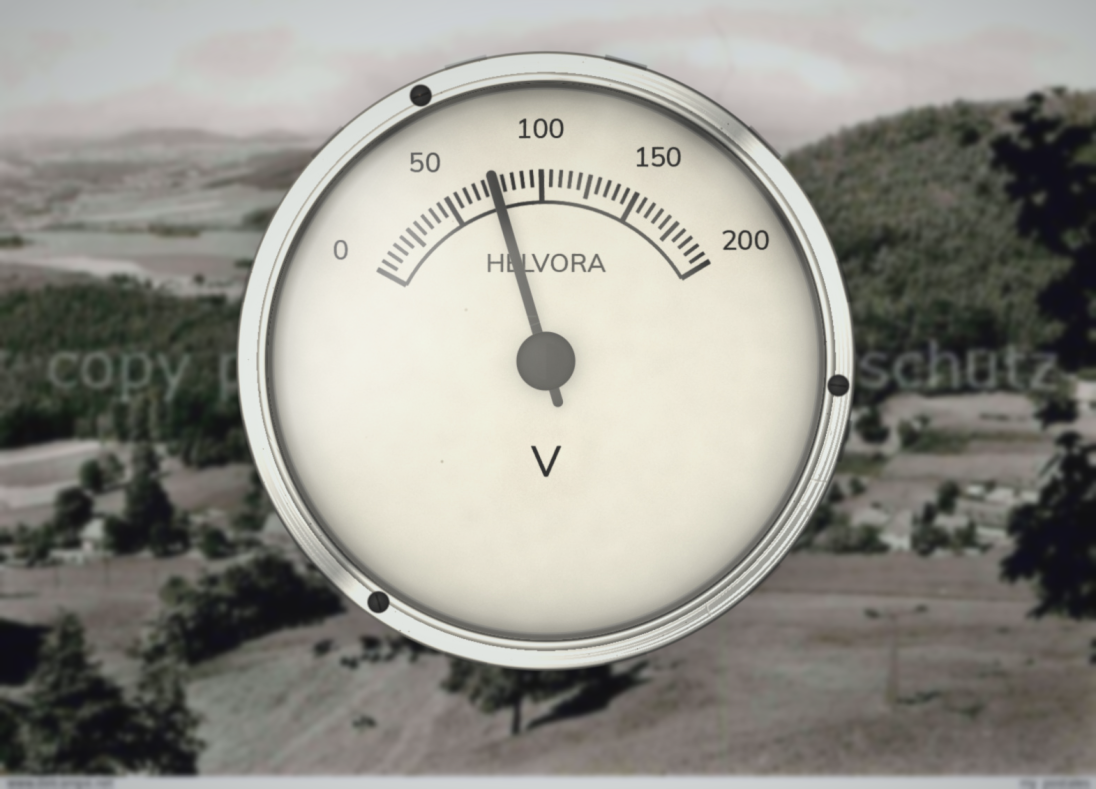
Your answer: 75V
